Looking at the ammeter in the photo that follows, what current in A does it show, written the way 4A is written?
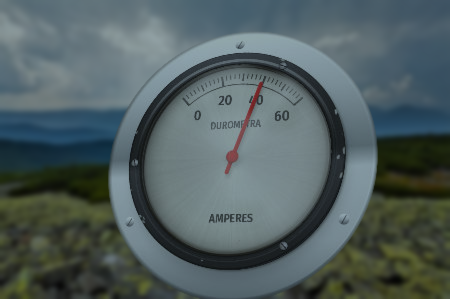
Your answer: 40A
